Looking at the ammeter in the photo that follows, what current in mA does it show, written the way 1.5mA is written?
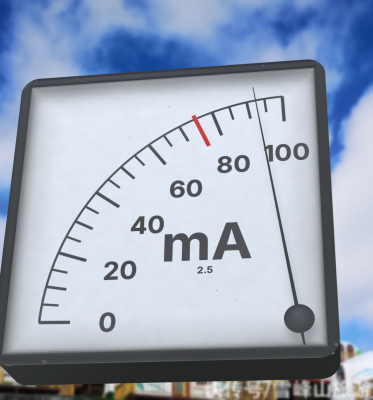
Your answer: 92.5mA
